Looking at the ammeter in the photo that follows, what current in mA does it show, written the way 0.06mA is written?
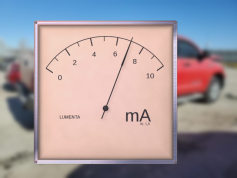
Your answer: 7mA
